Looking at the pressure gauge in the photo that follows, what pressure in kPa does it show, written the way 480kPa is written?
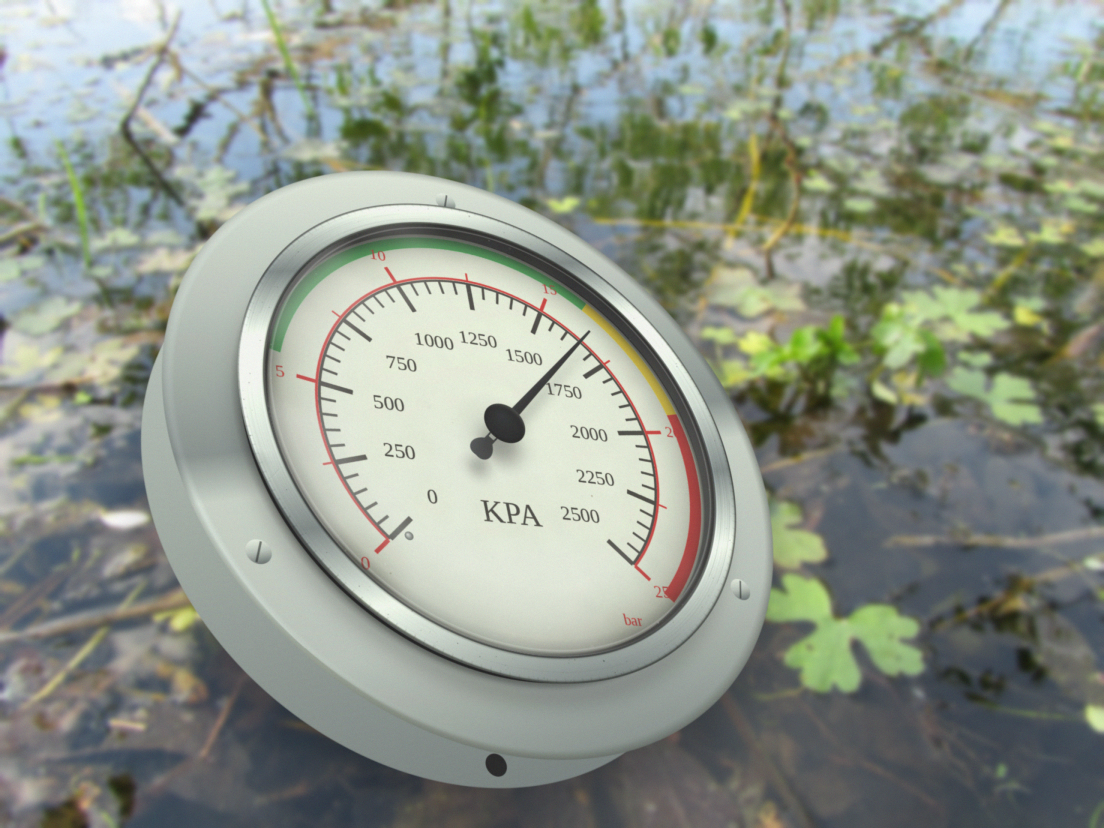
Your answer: 1650kPa
